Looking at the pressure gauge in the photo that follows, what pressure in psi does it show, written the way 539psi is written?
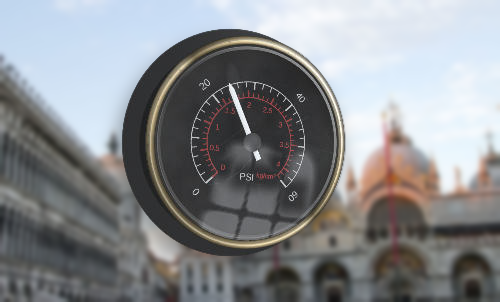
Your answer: 24psi
